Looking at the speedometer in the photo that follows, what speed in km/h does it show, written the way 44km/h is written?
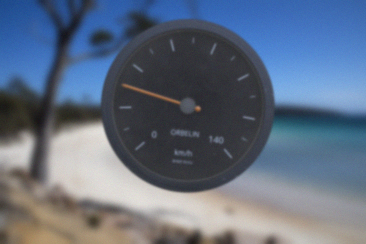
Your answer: 30km/h
